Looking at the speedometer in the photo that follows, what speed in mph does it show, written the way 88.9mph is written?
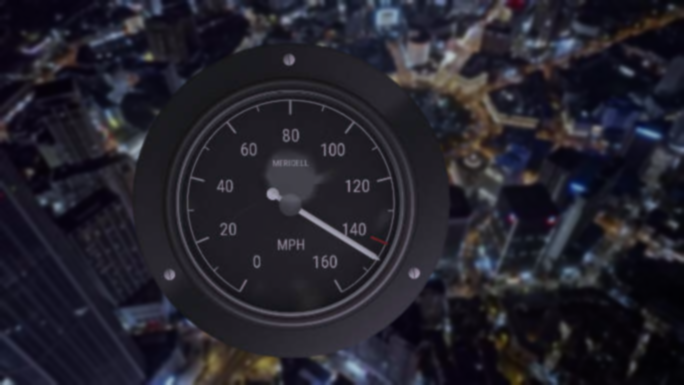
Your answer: 145mph
